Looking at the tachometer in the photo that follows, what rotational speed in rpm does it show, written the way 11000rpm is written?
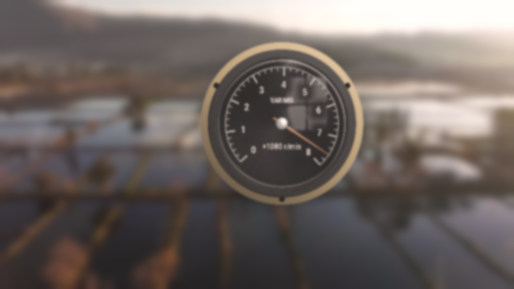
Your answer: 7600rpm
